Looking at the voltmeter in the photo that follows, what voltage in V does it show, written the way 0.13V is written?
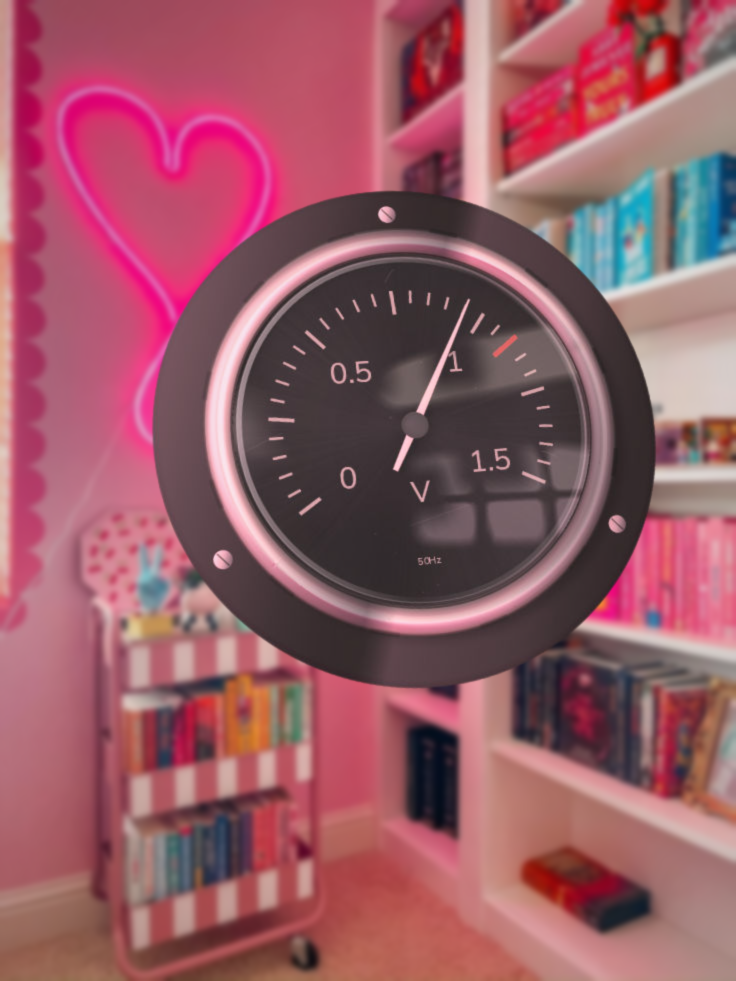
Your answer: 0.95V
